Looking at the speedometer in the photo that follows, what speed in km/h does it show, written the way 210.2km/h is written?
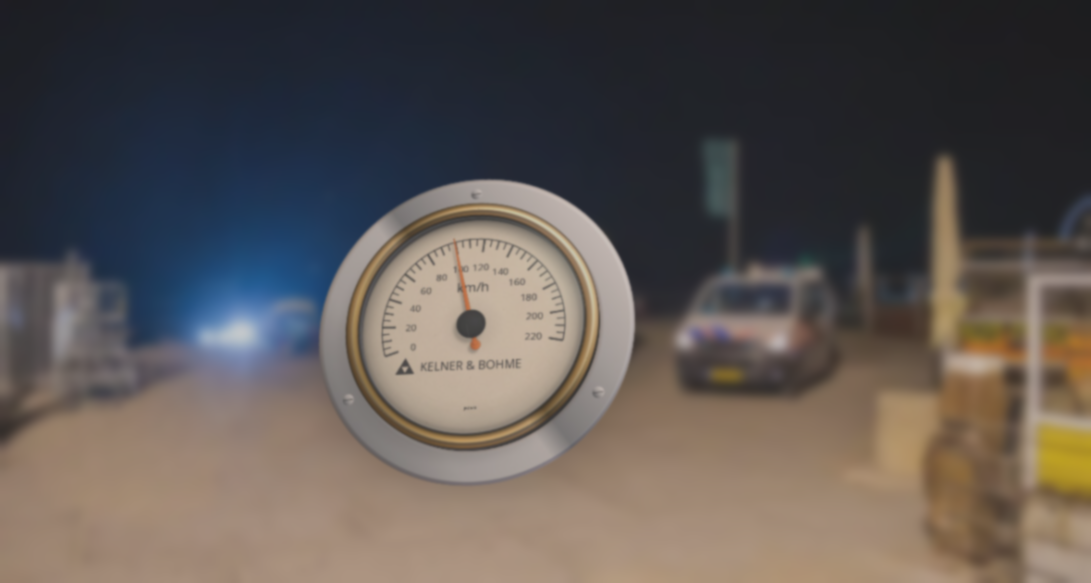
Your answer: 100km/h
